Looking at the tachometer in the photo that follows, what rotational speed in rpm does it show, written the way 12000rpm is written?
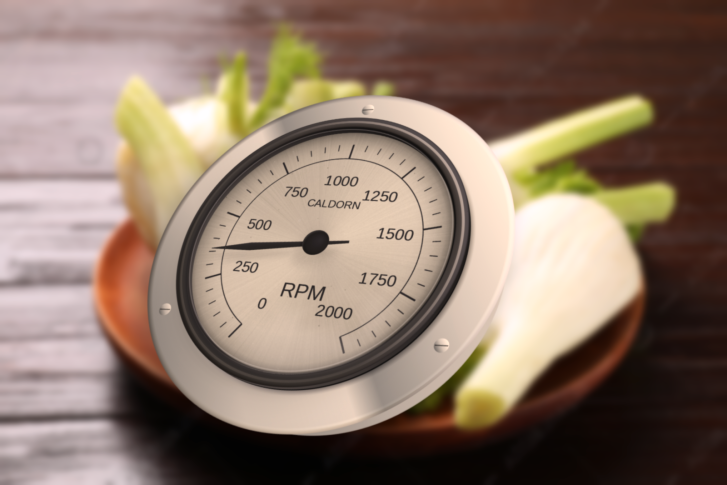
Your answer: 350rpm
